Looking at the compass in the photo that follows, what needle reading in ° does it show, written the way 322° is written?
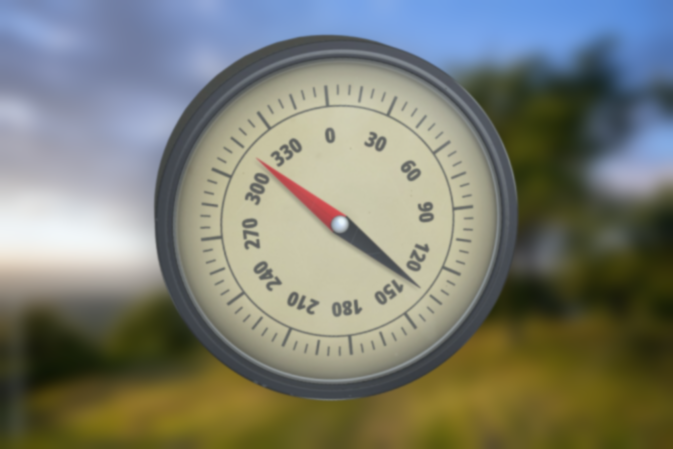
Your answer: 315°
